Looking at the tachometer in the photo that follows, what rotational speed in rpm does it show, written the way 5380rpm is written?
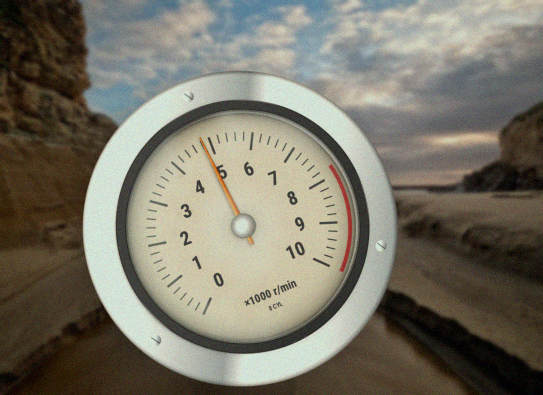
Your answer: 4800rpm
